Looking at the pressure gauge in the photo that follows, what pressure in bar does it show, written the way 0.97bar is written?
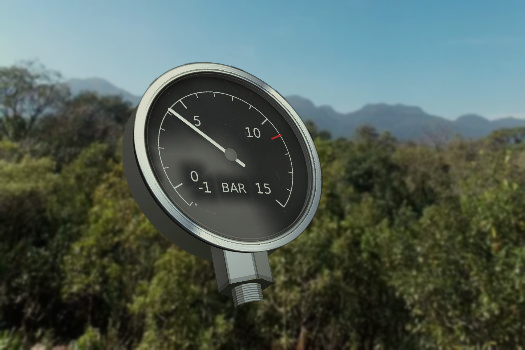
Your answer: 4bar
